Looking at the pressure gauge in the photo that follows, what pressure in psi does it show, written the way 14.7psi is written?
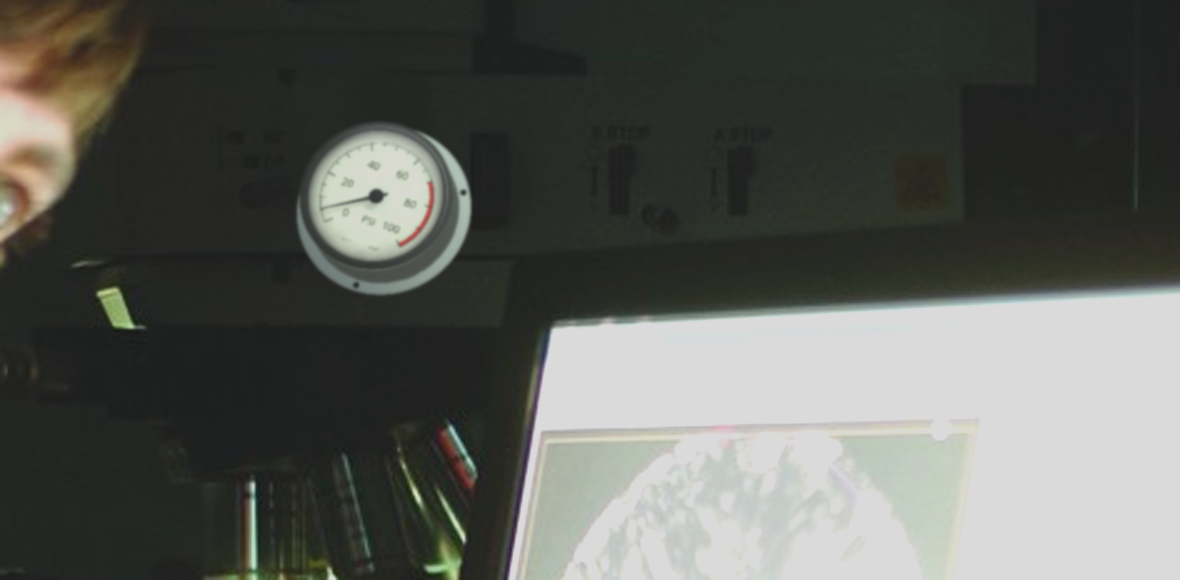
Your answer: 5psi
